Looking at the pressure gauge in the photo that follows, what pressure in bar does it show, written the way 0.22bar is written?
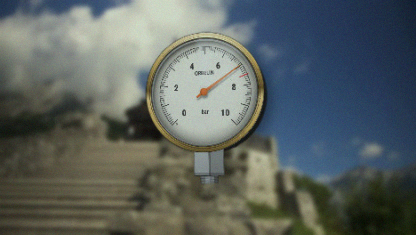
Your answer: 7bar
